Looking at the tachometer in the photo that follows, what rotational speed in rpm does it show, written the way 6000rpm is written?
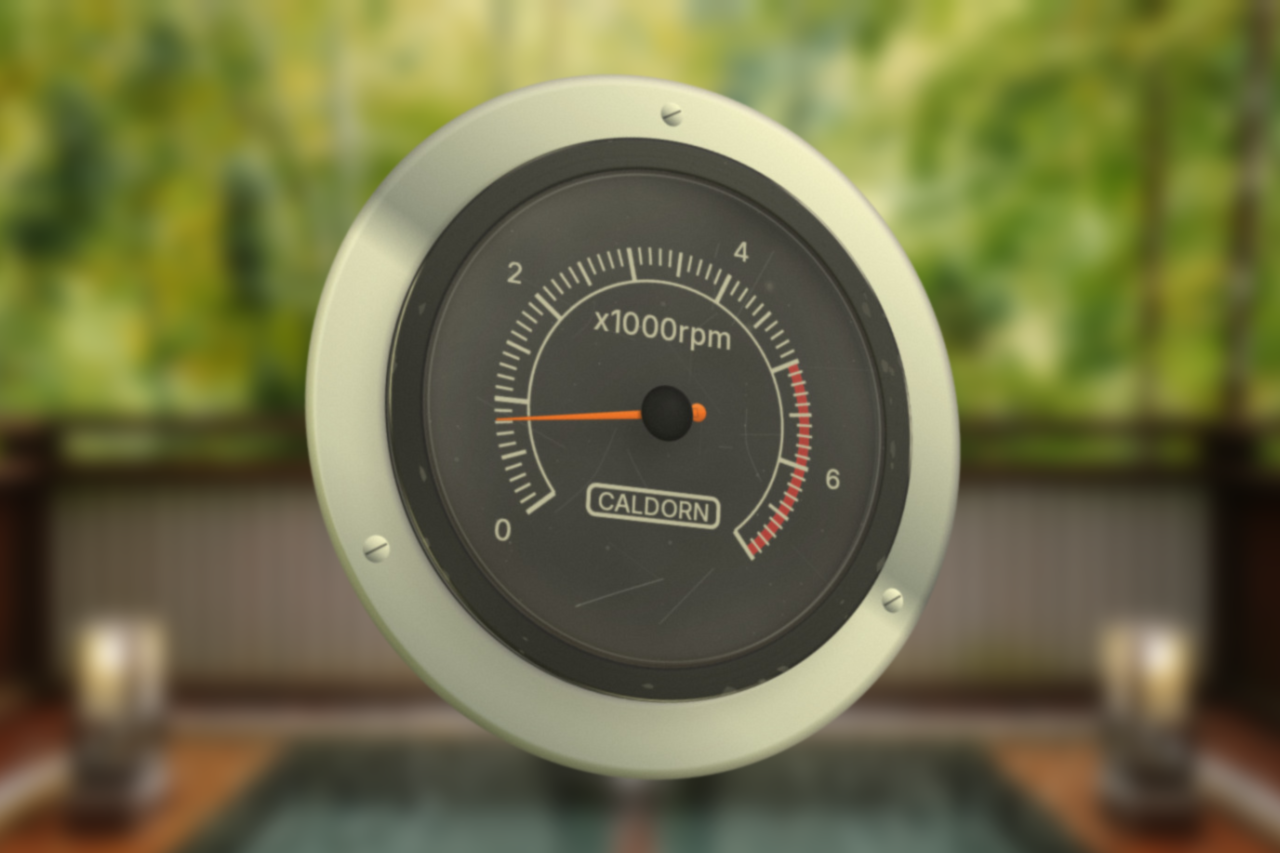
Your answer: 800rpm
